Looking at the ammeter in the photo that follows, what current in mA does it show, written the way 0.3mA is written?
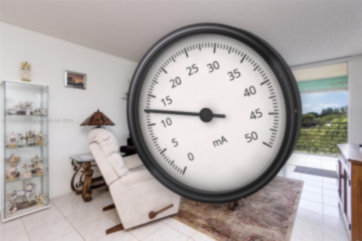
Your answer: 12.5mA
